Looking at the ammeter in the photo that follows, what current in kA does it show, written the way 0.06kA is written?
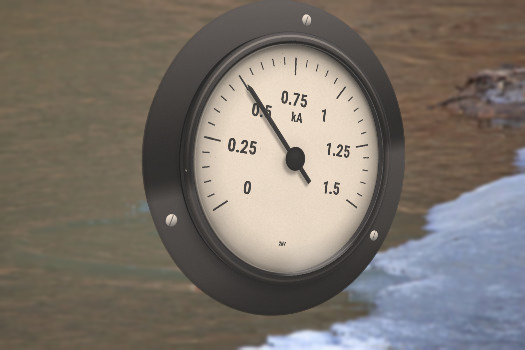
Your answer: 0.5kA
